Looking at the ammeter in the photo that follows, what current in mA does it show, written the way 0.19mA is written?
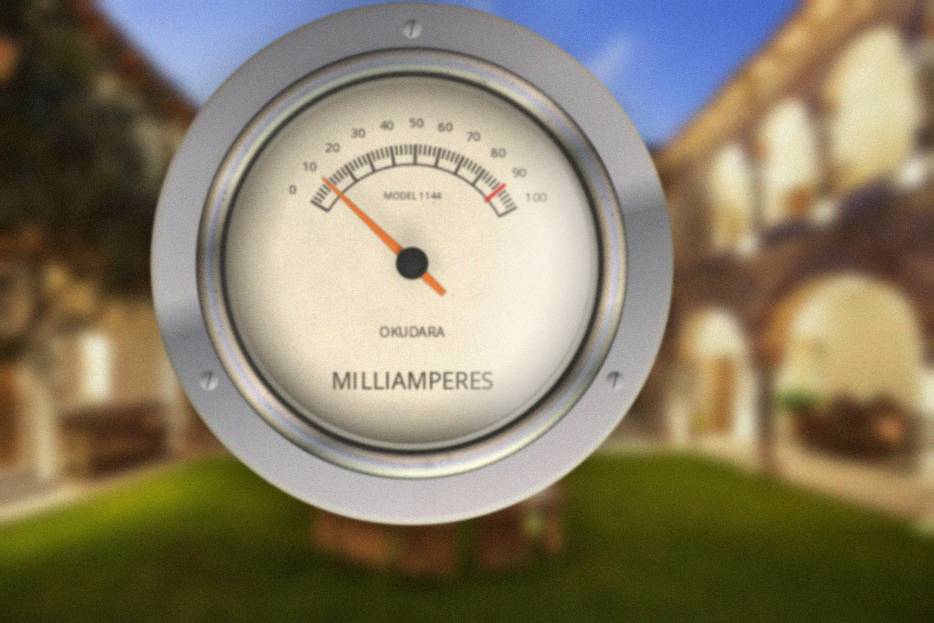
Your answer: 10mA
